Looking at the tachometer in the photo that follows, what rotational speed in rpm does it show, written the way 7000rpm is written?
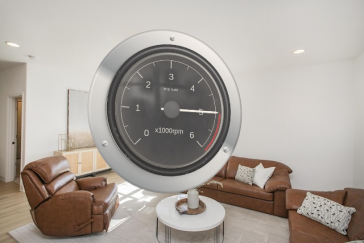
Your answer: 5000rpm
